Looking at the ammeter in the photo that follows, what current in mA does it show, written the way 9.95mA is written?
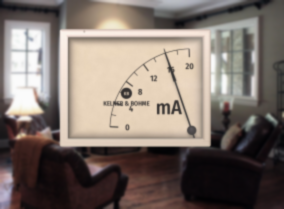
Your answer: 16mA
